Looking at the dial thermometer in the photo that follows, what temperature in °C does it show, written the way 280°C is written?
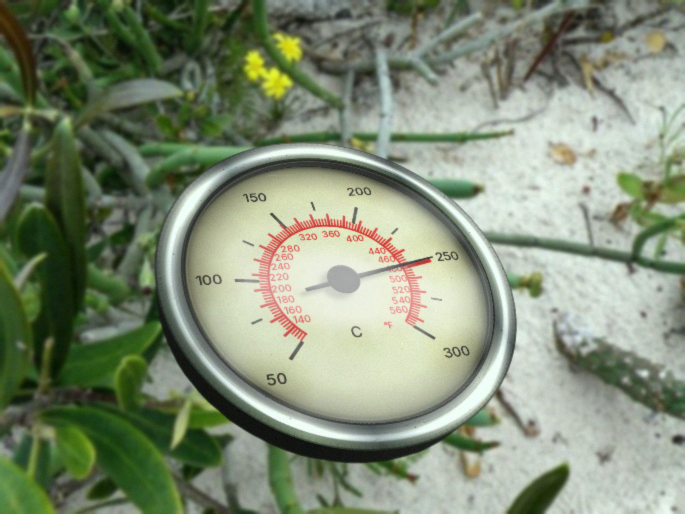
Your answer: 250°C
